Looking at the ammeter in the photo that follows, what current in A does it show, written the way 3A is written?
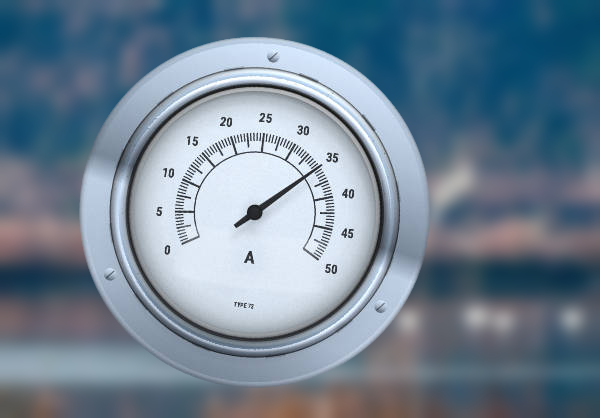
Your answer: 35A
